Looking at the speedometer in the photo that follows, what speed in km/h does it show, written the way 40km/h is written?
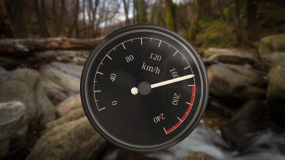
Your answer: 170km/h
